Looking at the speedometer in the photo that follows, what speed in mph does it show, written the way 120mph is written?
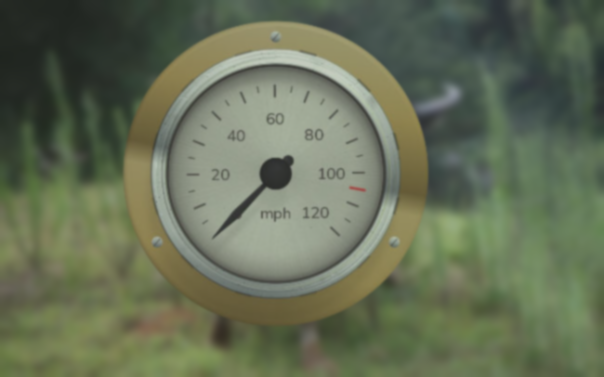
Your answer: 0mph
